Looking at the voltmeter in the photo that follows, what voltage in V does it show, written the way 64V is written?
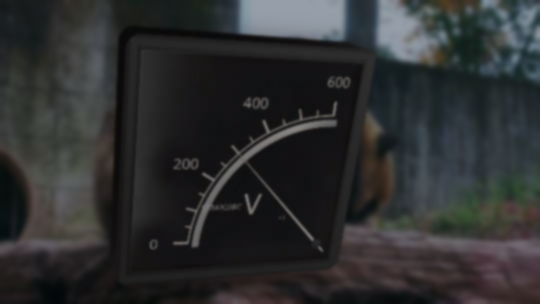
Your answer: 300V
